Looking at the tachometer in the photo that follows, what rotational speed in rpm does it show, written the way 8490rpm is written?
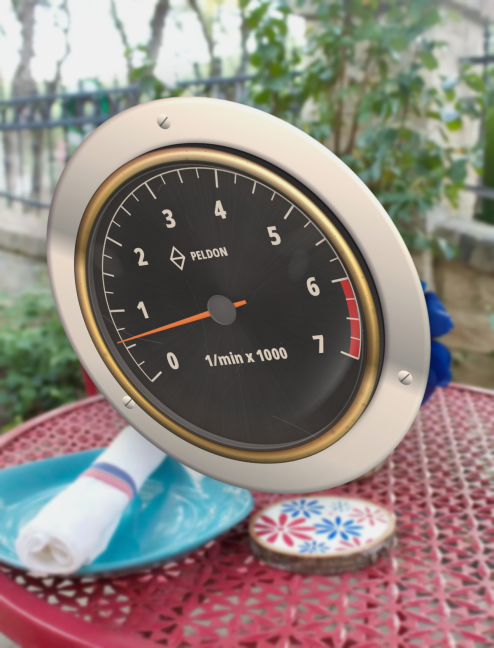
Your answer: 625rpm
